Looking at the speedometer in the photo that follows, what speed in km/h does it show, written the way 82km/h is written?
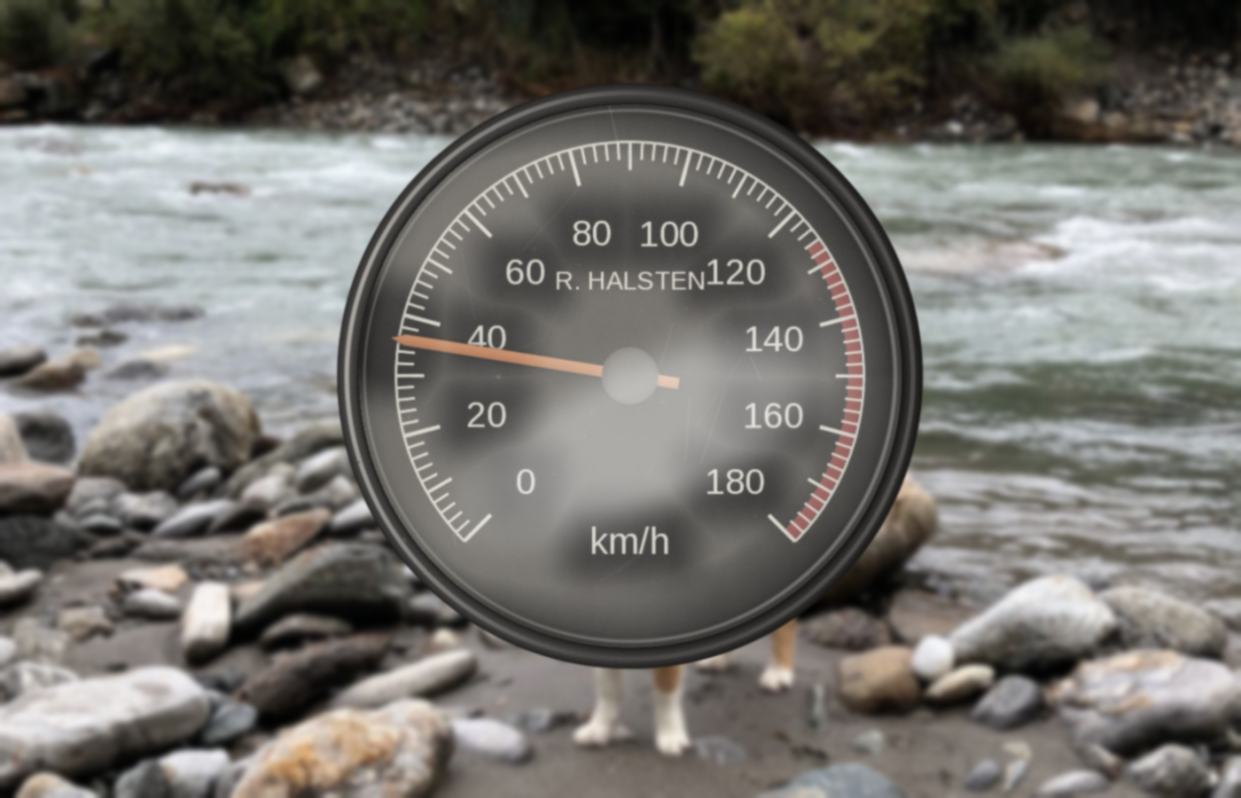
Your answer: 36km/h
